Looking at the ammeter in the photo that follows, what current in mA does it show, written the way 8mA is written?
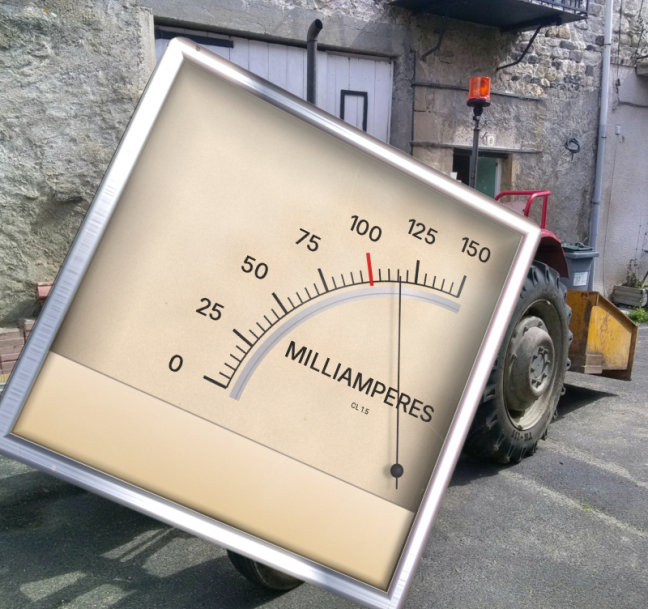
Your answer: 115mA
